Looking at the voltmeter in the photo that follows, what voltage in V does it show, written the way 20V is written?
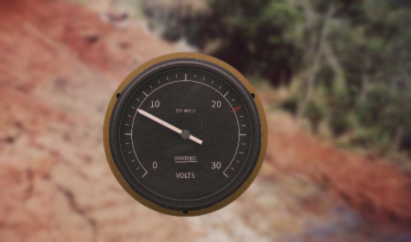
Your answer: 8V
